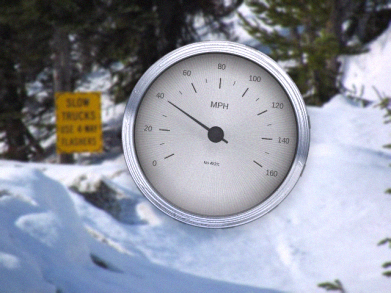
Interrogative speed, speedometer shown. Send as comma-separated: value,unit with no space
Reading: 40,mph
